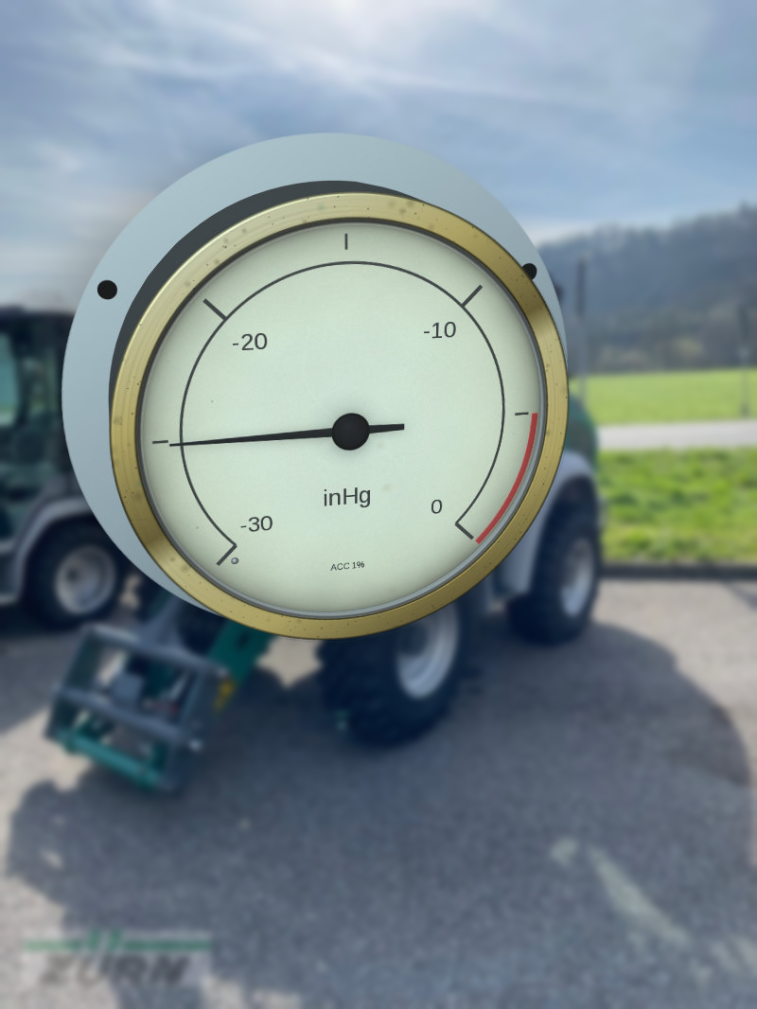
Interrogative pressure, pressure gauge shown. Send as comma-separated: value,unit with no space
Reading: -25,inHg
